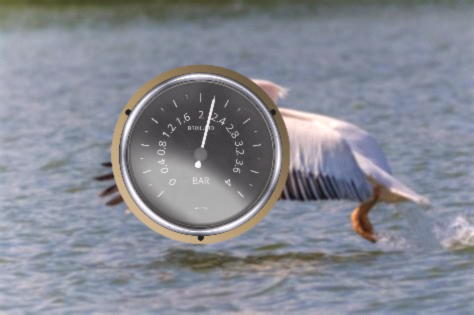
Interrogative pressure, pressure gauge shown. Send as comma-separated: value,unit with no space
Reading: 2.2,bar
